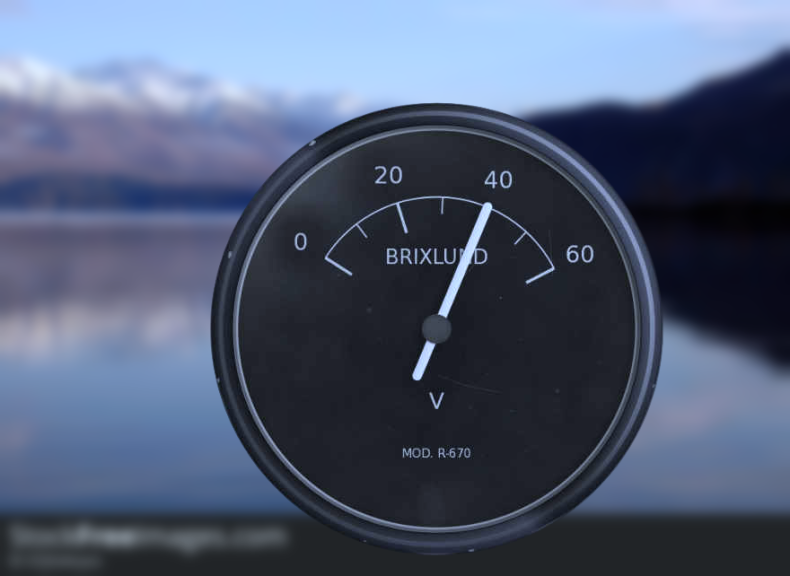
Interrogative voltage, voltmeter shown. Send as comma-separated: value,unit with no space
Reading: 40,V
